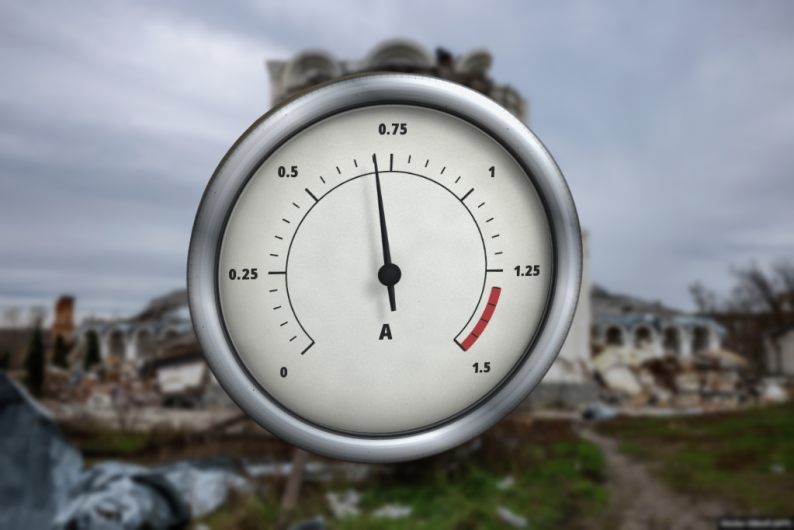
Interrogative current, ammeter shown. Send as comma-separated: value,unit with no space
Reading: 0.7,A
